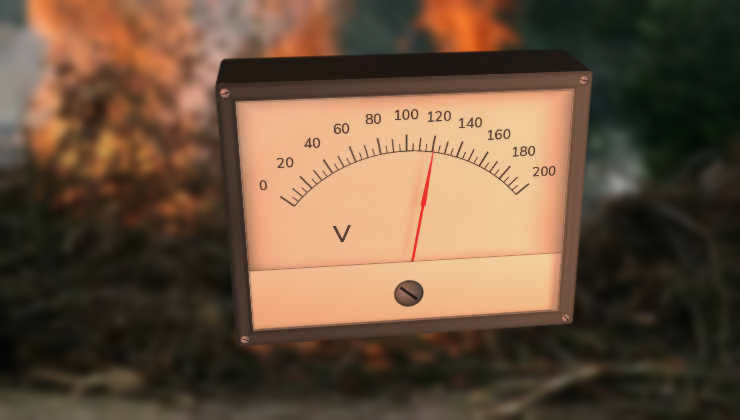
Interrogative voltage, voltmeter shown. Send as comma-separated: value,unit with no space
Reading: 120,V
